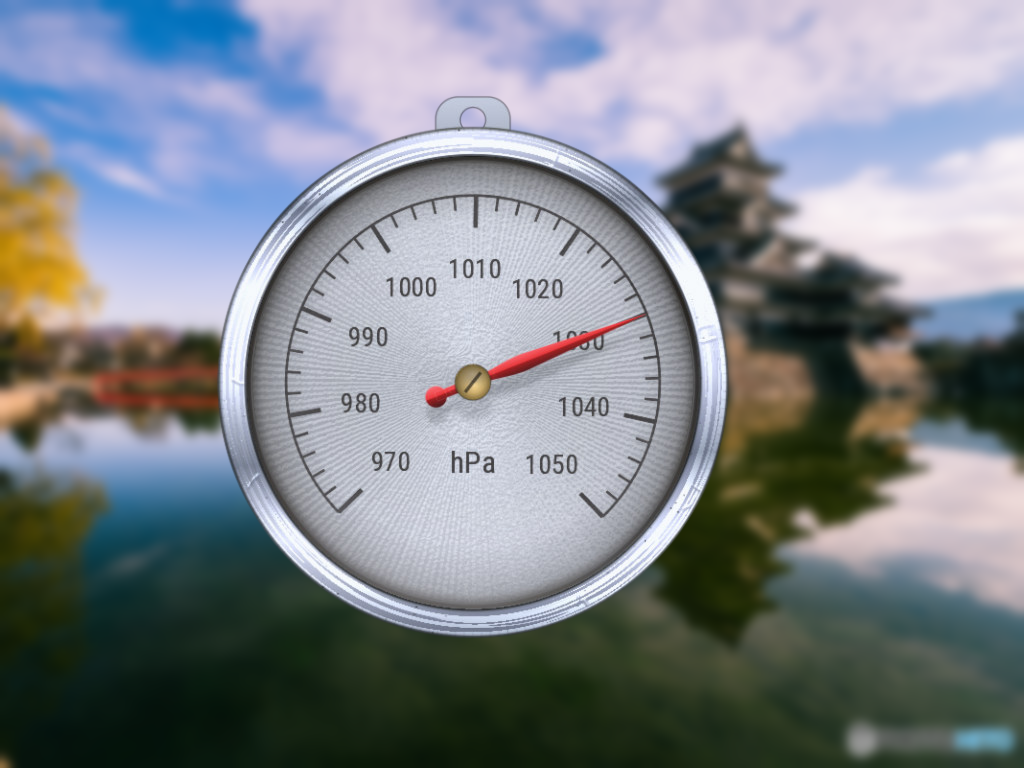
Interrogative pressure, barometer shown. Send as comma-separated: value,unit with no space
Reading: 1030,hPa
